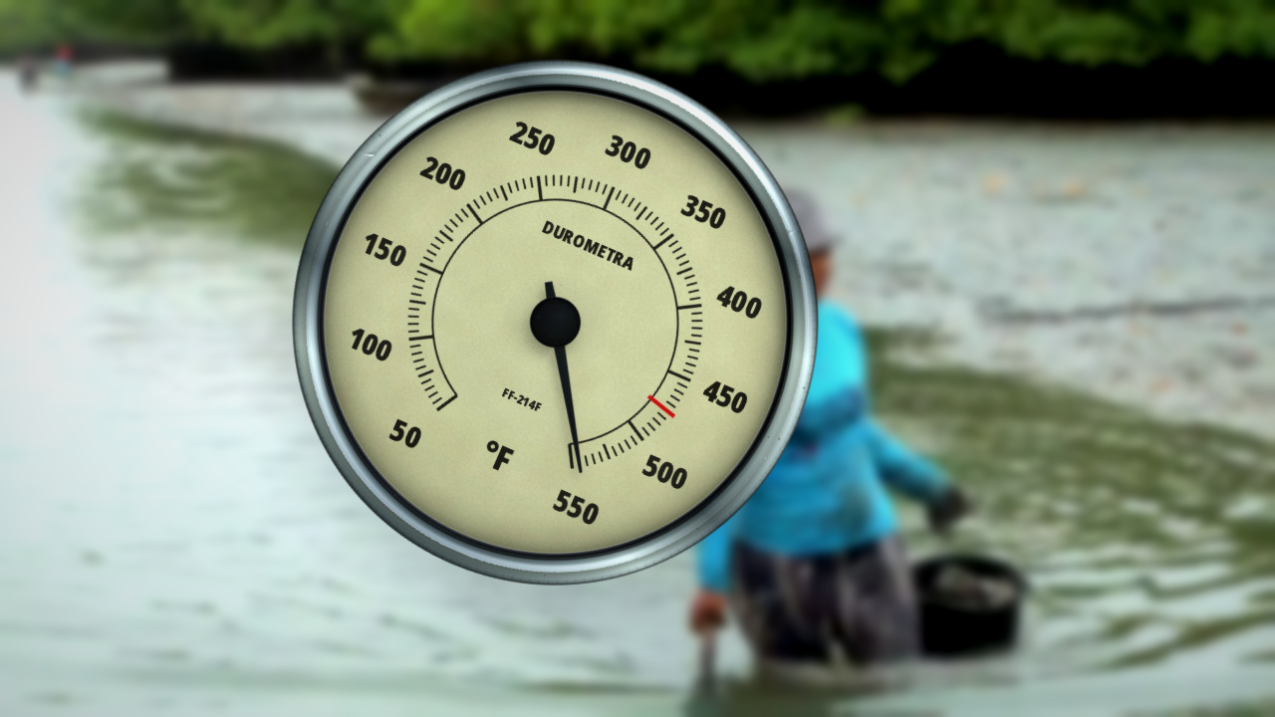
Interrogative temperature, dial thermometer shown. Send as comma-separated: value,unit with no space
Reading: 545,°F
